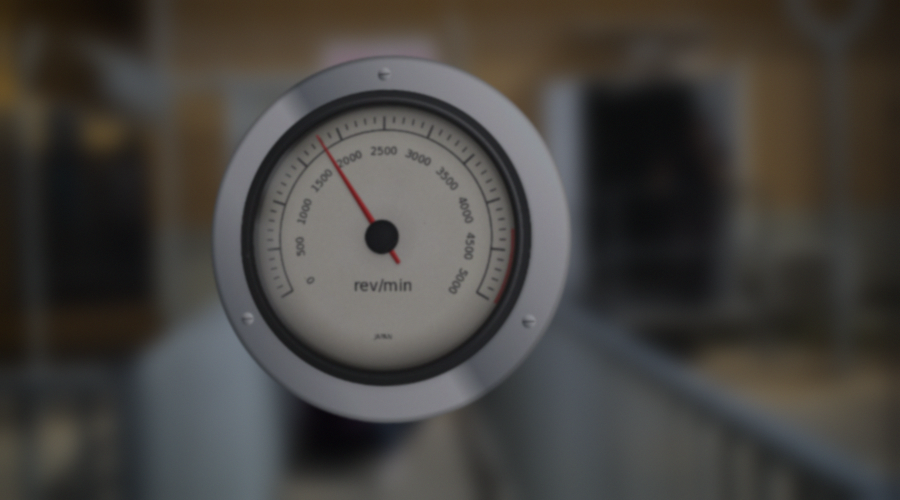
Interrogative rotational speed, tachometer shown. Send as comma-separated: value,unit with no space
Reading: 1800,rpm
